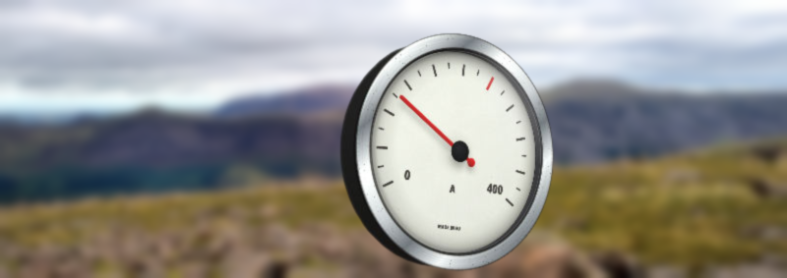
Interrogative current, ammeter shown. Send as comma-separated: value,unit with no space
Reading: 100,A
